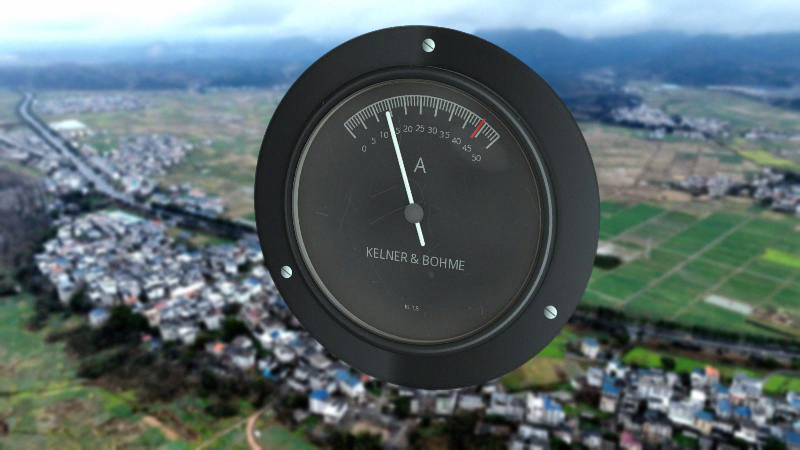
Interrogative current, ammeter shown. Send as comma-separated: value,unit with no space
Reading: 15,A
